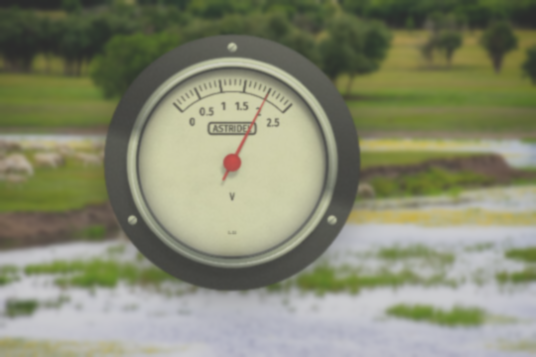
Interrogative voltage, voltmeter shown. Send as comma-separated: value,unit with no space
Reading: 2,V
